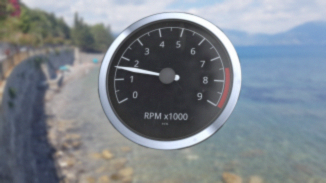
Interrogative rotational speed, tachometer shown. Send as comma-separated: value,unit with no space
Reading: 1500,rpm
